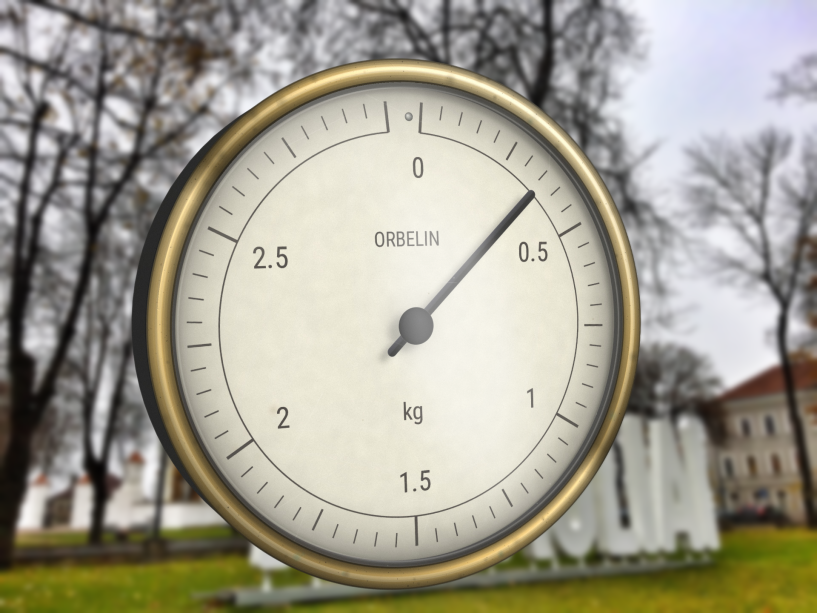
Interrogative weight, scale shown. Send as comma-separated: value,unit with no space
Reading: 0.35,kg
